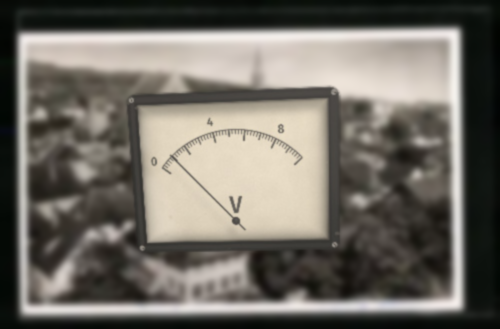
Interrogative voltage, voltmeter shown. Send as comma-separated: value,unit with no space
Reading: 1,V
